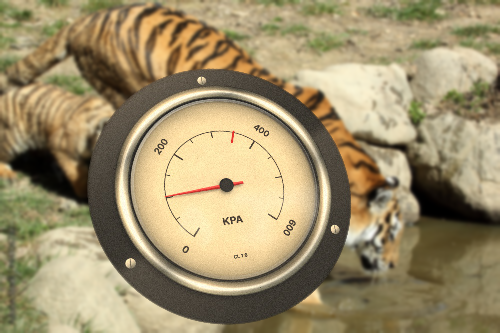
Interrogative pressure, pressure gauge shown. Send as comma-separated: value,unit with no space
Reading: 100,kPa
